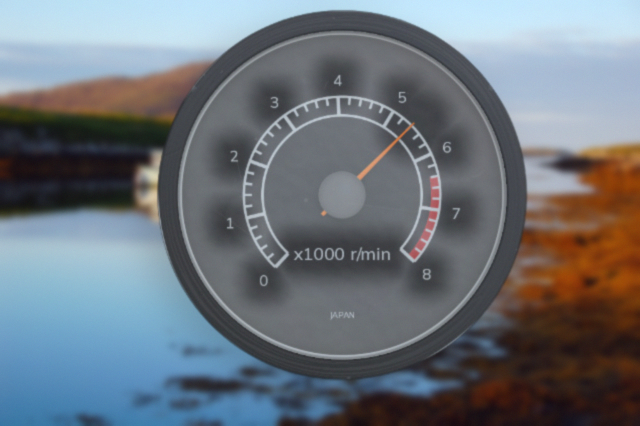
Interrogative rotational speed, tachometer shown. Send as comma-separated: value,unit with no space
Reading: 5400,rpm
